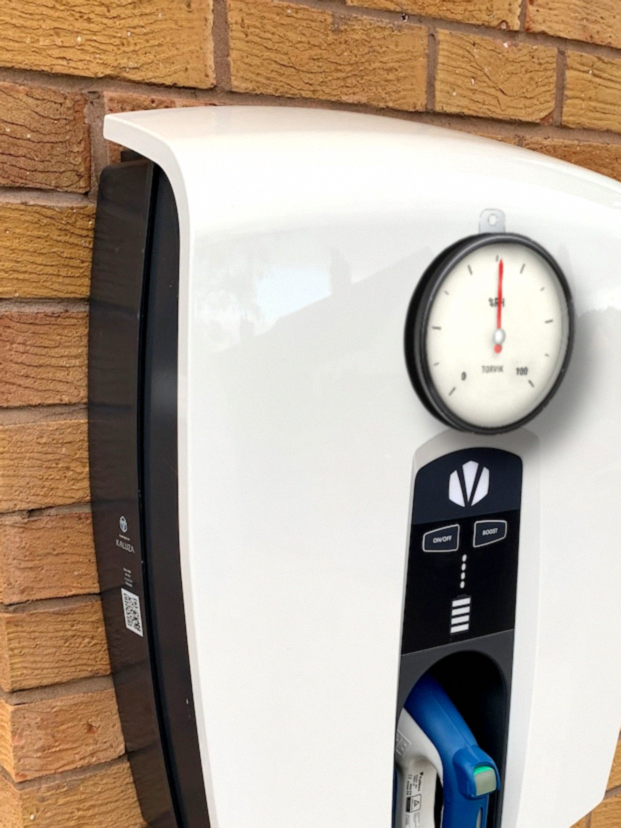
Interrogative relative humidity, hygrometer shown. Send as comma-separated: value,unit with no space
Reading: 50,%
